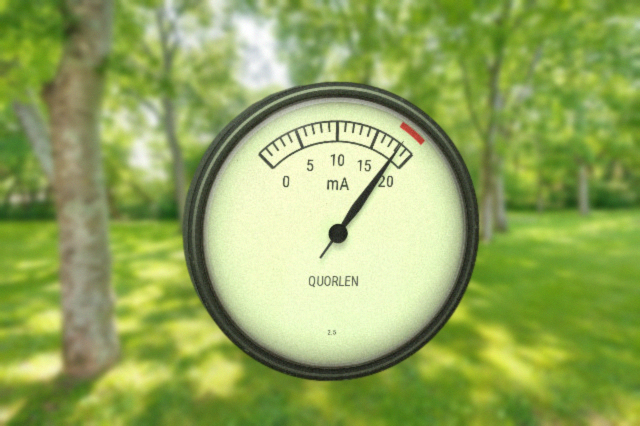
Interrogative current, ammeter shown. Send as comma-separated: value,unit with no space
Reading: 18,mA
